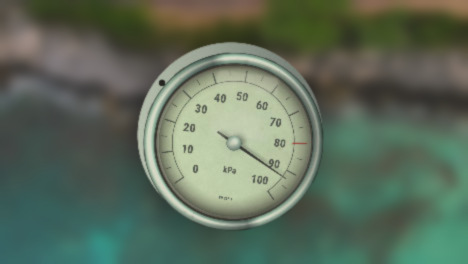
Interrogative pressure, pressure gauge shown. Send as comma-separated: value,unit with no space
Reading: 92.5,kPa
